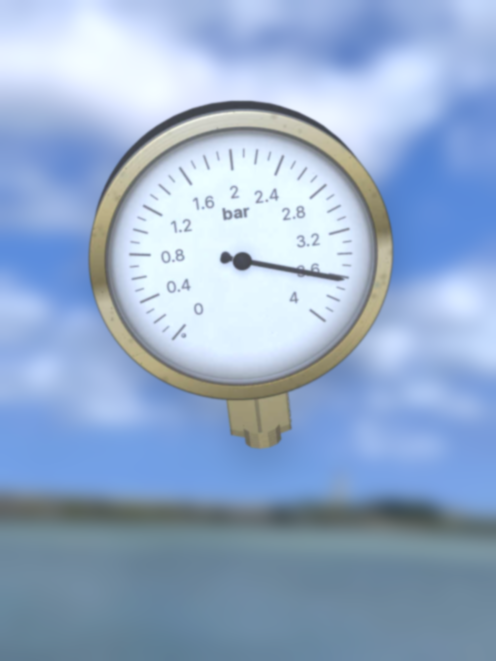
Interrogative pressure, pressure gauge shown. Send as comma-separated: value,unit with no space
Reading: 3.6,bar
